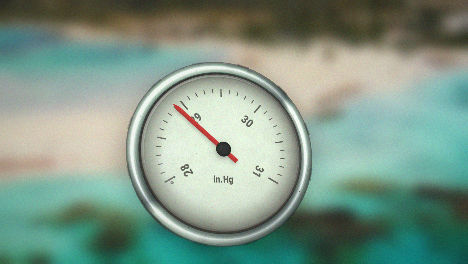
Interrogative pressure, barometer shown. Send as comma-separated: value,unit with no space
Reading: 28.9,inHg
